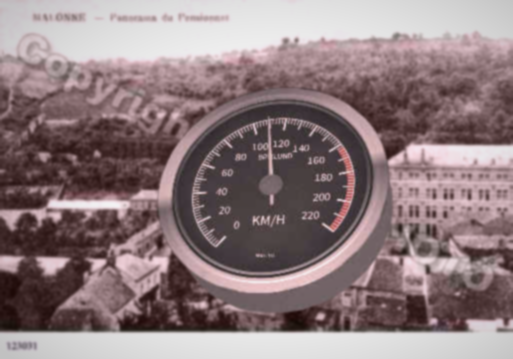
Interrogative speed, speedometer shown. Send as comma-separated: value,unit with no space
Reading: 110,km/h
